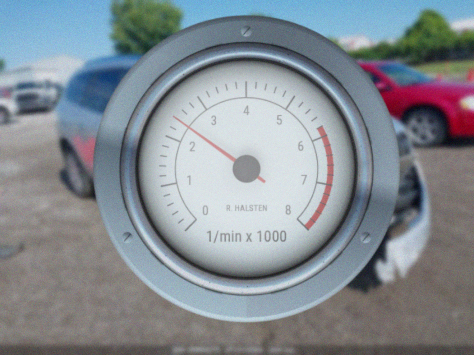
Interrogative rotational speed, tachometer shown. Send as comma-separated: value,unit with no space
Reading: 2400,rpm
